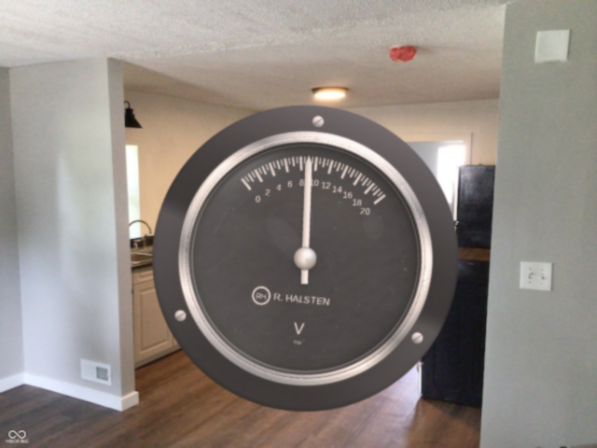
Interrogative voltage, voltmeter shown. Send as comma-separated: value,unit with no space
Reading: 9,V
